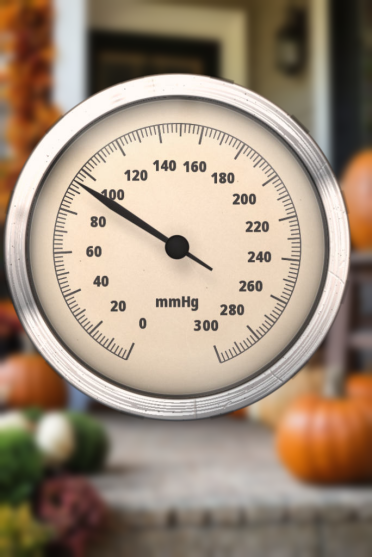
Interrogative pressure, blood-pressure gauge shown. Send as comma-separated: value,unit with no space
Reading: 94,mmHg
